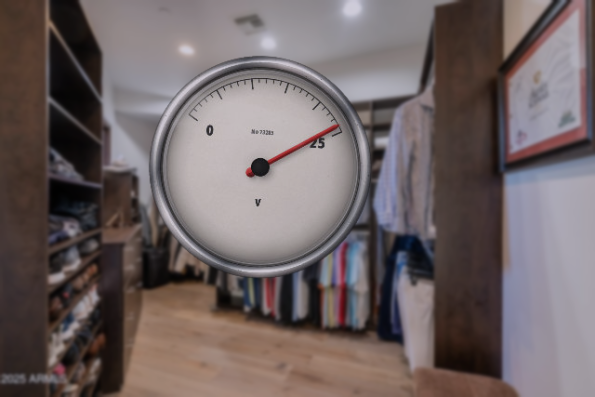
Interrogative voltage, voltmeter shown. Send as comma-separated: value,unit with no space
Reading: 24,V
